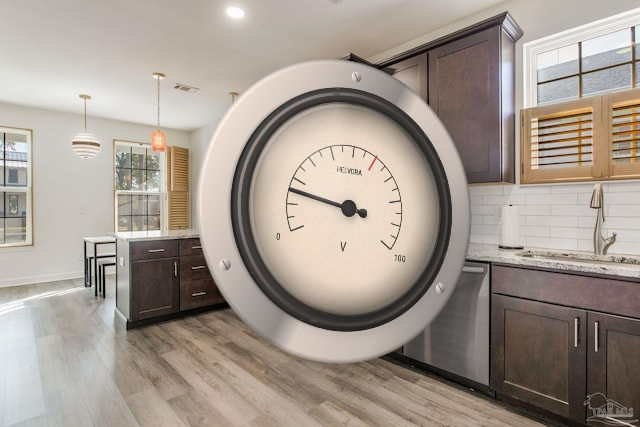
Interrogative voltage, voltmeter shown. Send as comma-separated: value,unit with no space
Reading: 15,V
